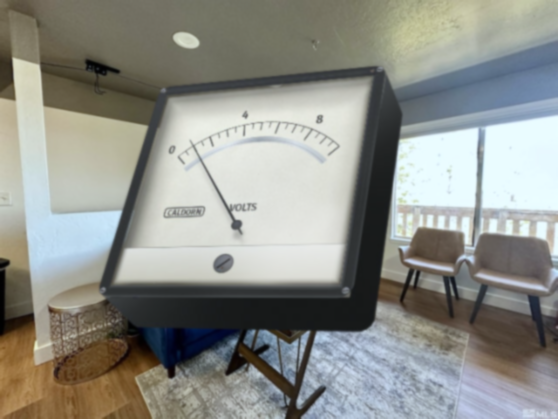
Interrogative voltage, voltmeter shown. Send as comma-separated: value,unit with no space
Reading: 1,V
